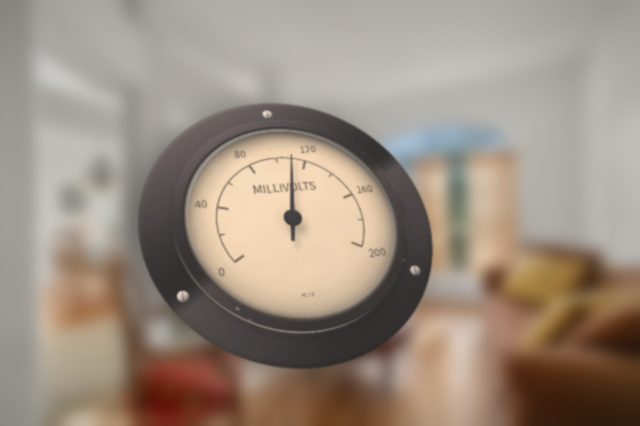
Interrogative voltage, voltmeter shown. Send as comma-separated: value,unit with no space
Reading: 110,mV
